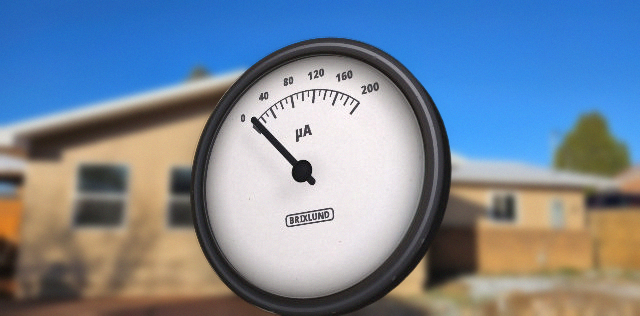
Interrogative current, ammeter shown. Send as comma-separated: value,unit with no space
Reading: 10,µA
